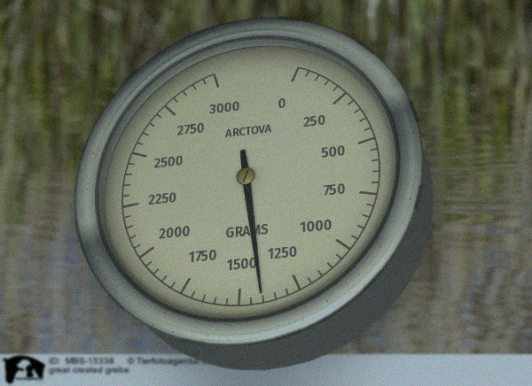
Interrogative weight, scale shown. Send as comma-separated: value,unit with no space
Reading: 1400,g
